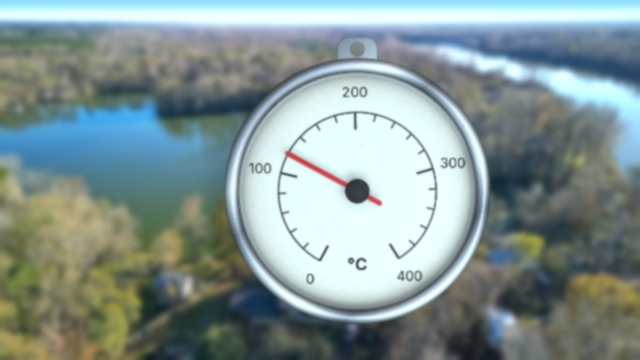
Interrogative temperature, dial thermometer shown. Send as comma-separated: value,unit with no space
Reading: 120,°C
